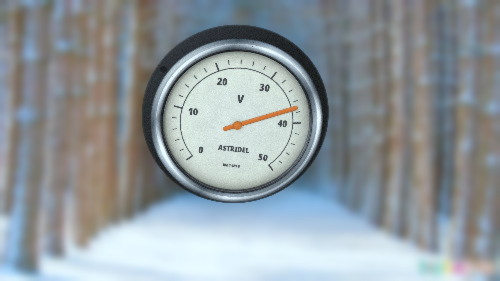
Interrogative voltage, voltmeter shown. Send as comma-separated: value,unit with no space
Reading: 37,V
